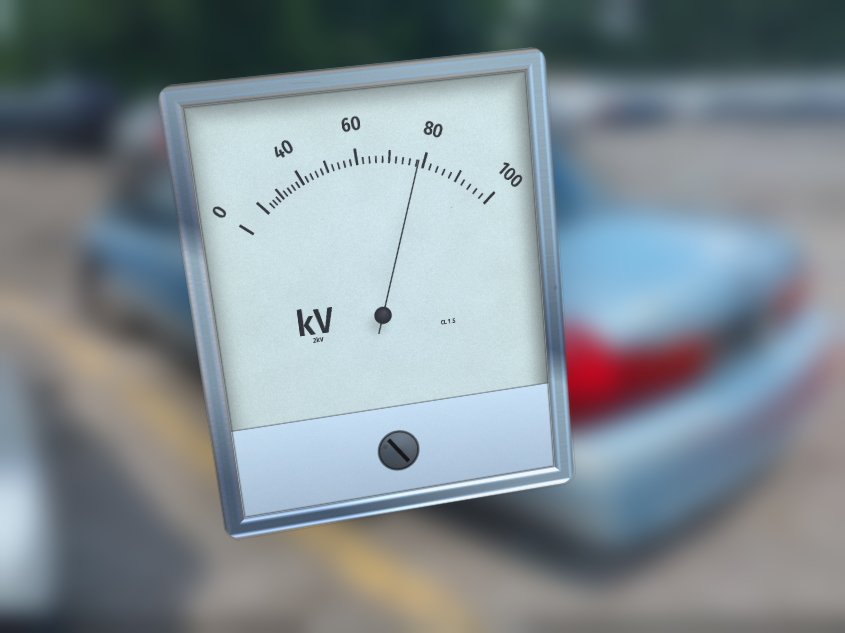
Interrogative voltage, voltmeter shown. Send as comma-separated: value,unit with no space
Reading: 78,kV
